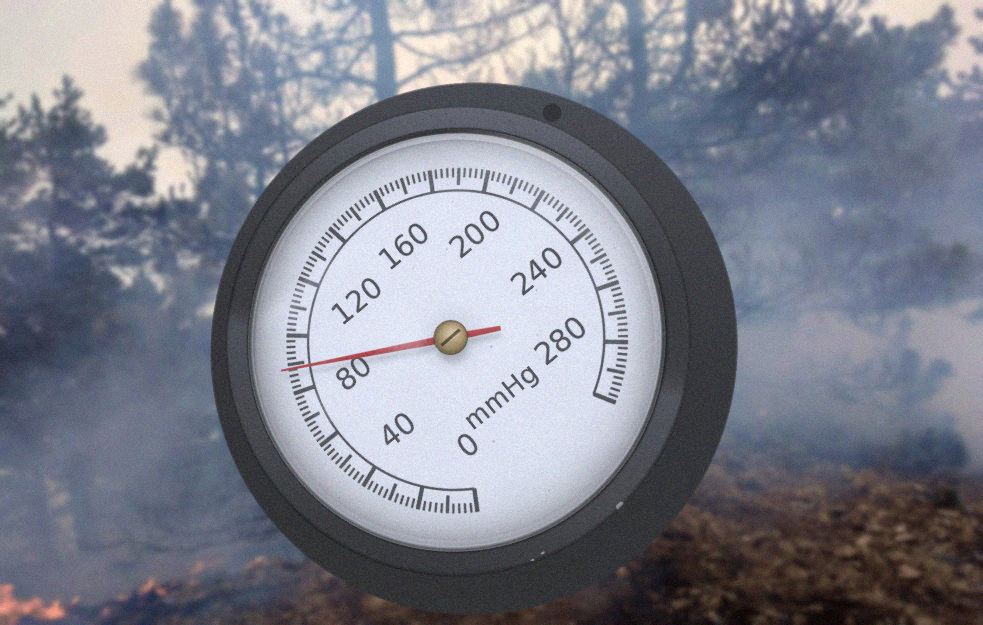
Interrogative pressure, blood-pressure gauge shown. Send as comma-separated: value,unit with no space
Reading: 88,mmHg
